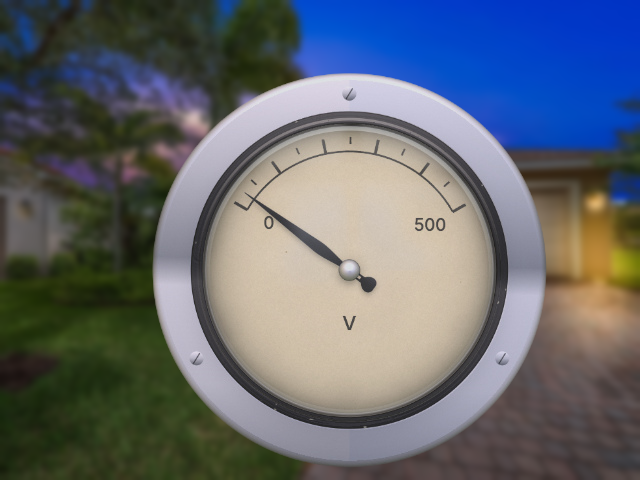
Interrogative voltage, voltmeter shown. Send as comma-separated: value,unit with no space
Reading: 25,V
